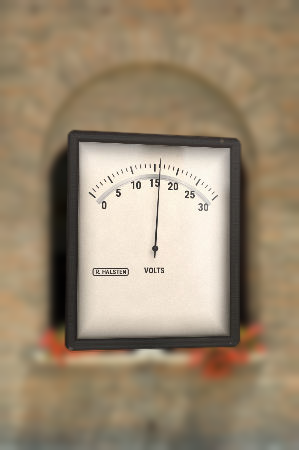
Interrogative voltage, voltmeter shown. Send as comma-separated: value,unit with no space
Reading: 16,V
